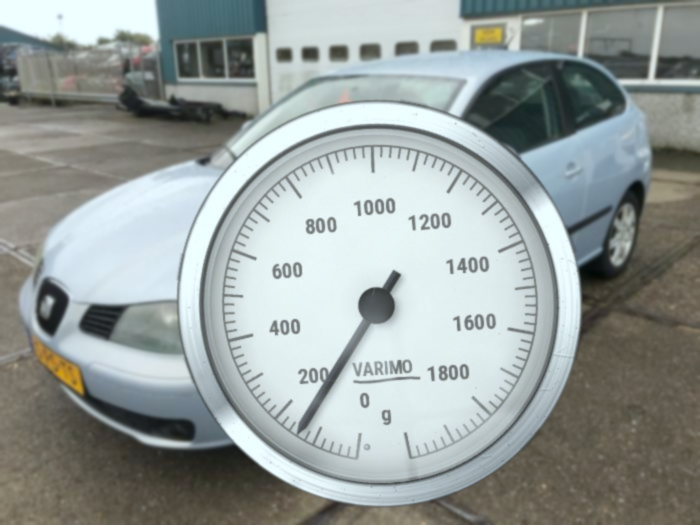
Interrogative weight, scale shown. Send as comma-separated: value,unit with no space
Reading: 140,g
